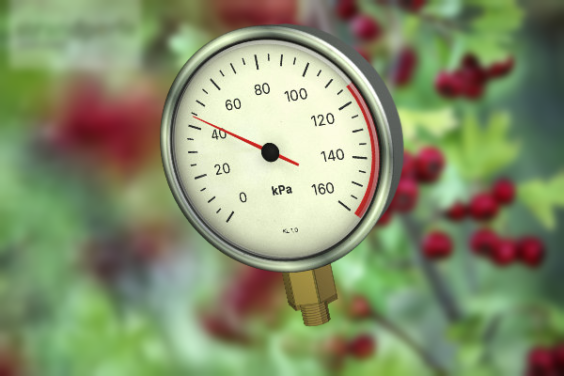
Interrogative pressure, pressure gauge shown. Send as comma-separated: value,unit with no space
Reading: 45,kPa
